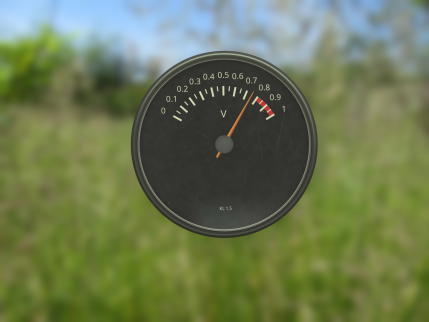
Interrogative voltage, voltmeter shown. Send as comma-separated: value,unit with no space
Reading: 0.75,V
